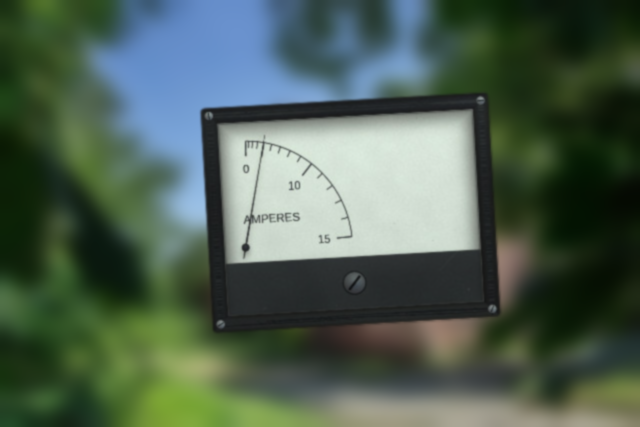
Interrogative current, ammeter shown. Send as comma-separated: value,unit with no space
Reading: 5,A
